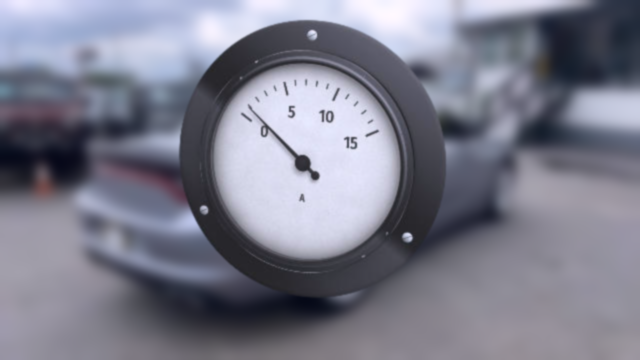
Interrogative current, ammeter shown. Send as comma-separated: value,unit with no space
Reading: 1,A
